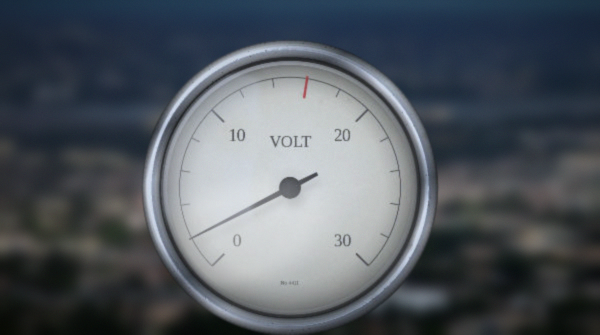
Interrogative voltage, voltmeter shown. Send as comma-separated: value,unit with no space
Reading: 2,V
